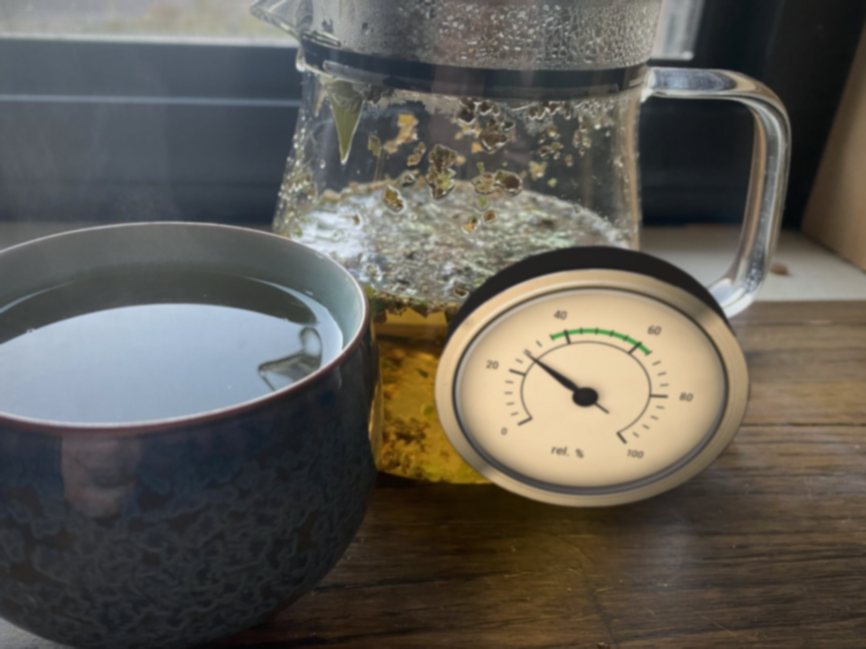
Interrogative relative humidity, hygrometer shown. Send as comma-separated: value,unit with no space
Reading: 28,%
